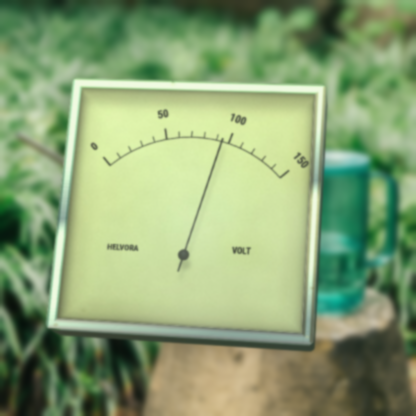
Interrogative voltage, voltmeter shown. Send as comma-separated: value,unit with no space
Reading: 95,V
